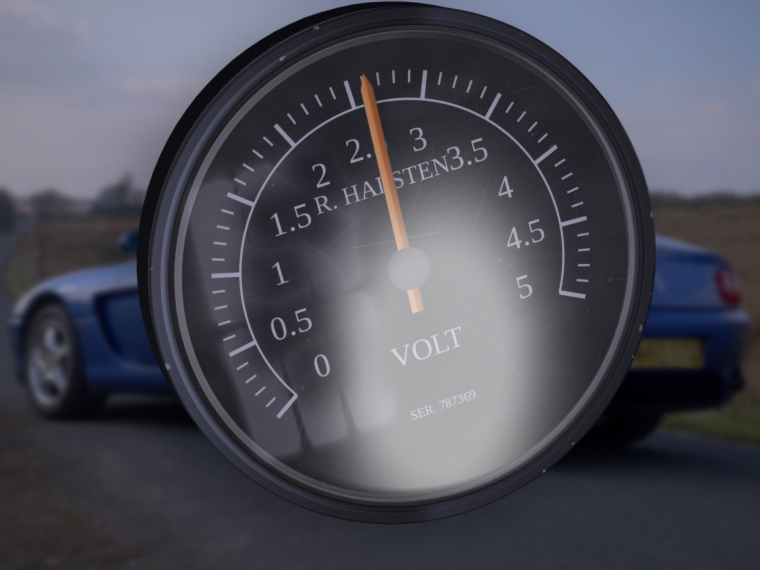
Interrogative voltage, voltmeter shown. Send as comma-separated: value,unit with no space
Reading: 2.6,V
